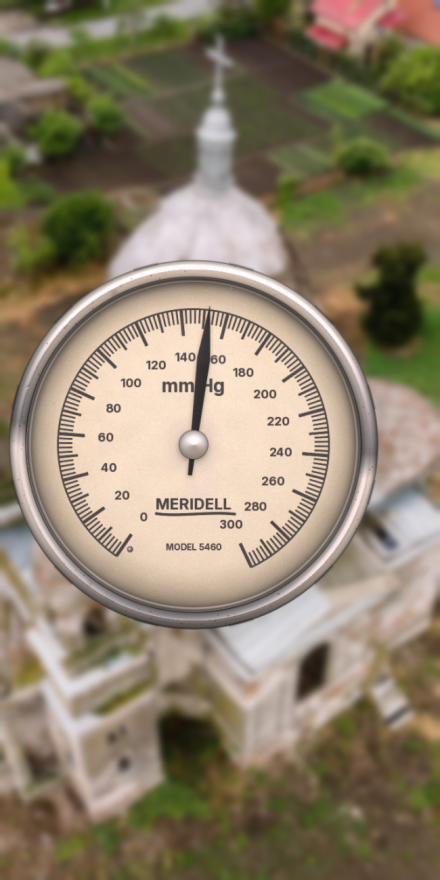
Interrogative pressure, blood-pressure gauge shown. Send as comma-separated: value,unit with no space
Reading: 152,mmHg
